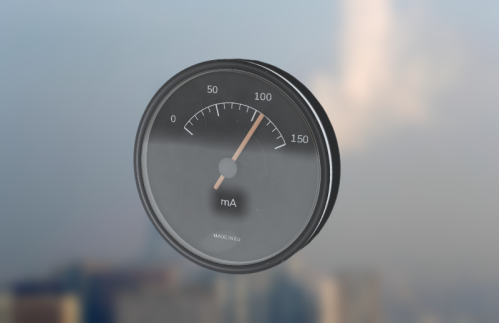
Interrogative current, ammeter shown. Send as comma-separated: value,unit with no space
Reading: 110,mA
